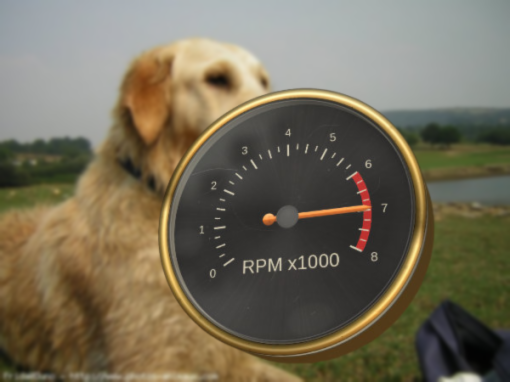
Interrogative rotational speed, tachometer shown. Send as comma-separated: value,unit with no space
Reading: 7000,rpm
